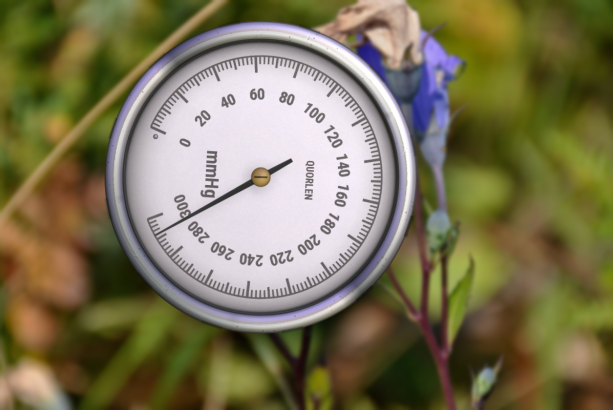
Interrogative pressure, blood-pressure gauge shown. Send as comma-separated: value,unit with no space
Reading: 292,mmHg
